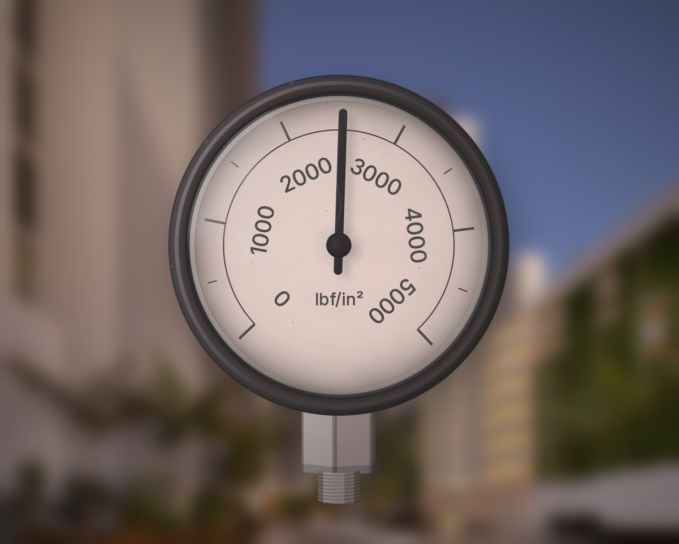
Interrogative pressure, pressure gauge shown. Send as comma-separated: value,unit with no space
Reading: 2500,psi
